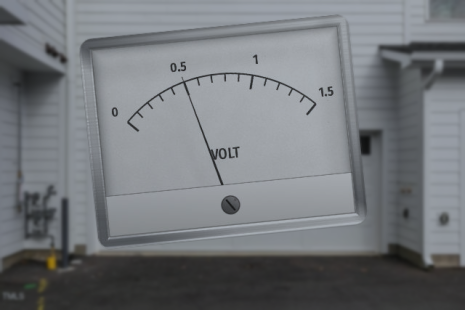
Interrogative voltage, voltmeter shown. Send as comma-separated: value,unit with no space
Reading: 0.5,V
